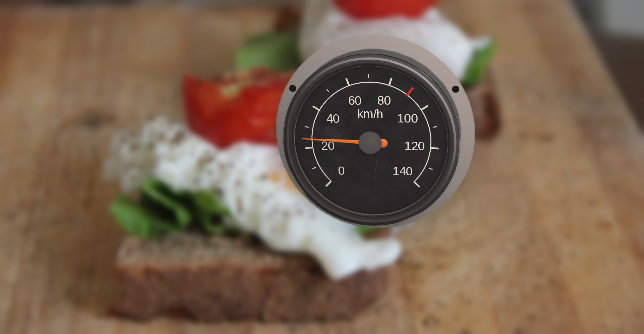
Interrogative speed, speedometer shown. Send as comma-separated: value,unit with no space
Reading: 25,km/h
